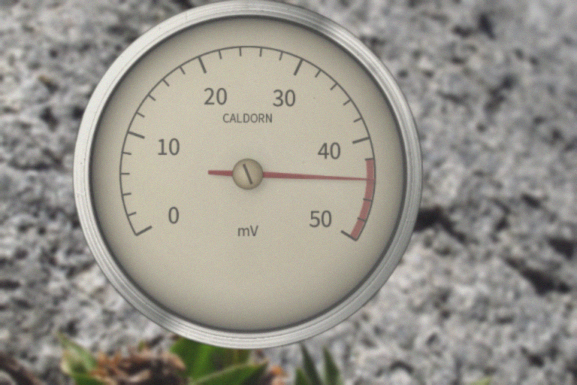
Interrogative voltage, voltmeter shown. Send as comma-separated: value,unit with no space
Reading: 44,mV
